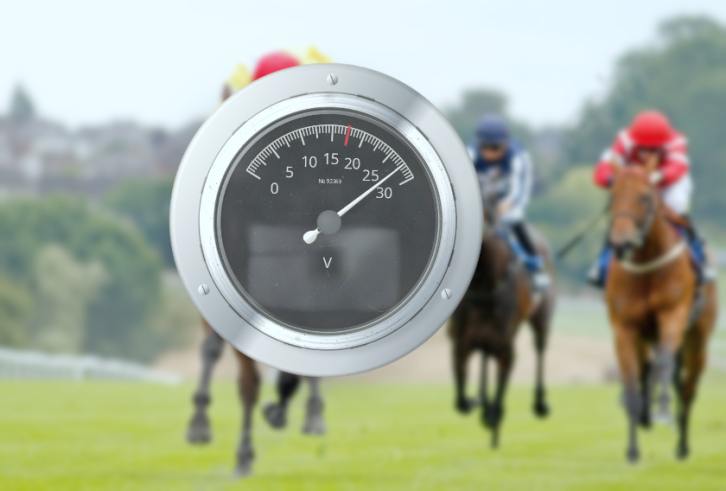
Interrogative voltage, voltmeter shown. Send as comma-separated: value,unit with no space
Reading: 27.5,V
